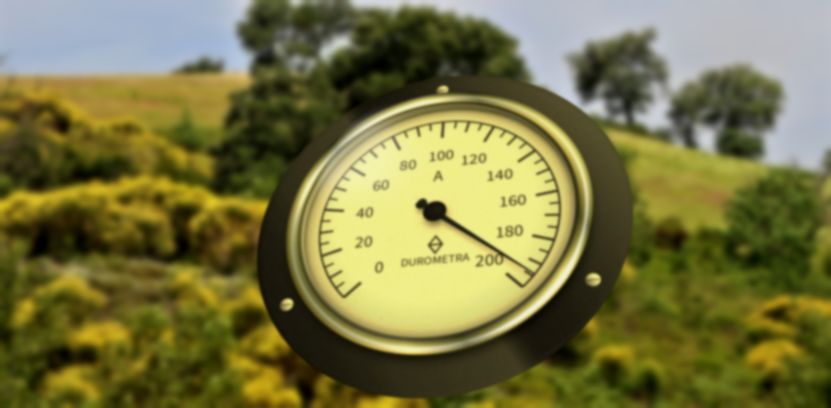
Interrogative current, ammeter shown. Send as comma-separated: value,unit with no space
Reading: 195,A
